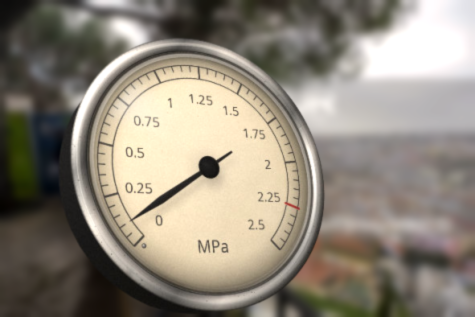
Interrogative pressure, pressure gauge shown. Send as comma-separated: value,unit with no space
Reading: 0.1,MPa
